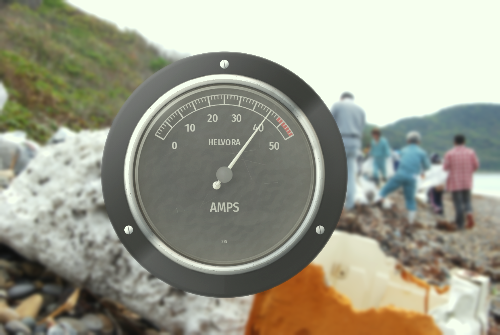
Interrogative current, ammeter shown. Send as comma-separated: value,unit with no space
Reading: 40,A
